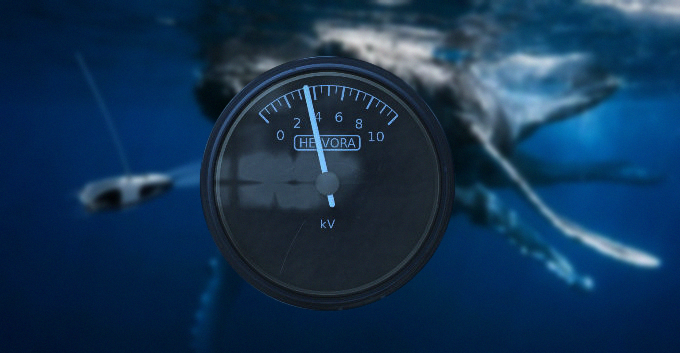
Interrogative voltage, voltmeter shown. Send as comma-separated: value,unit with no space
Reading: 3.5,kV
